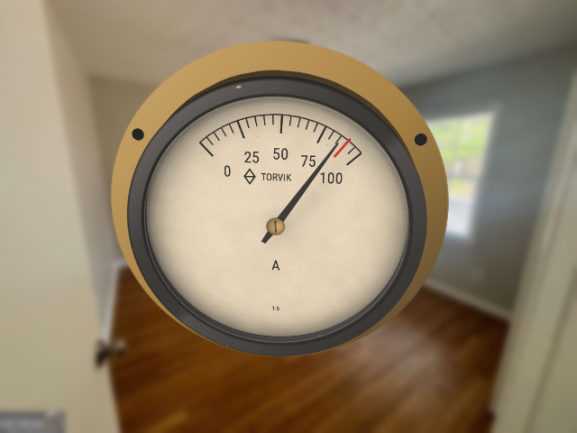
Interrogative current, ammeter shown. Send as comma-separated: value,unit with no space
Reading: 85,A
